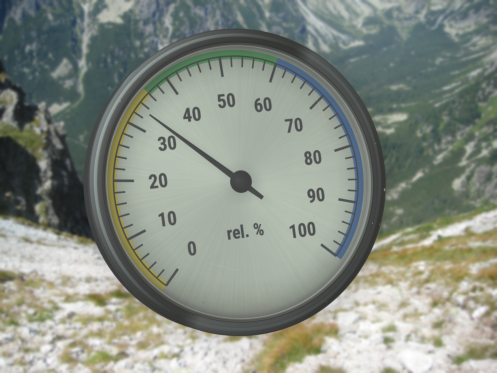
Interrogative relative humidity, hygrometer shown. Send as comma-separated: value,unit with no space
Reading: 33,%
